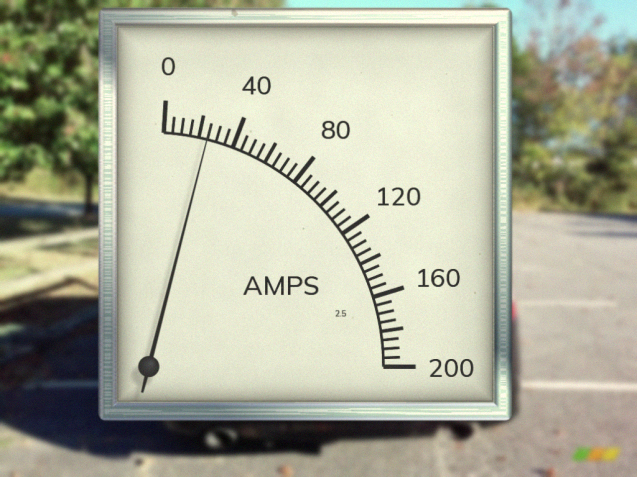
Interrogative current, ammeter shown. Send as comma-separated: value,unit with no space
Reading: 25,A
